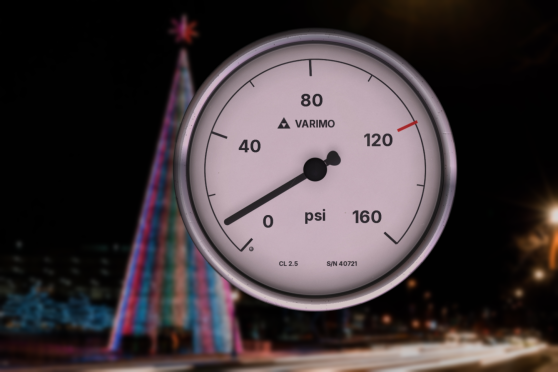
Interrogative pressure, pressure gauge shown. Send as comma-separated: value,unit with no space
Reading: 10,psi
